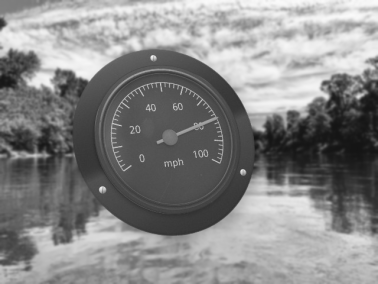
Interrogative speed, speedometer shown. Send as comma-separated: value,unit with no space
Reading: 80,mph
